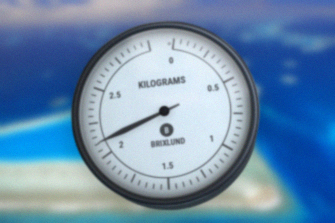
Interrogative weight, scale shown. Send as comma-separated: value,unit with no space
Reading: 2.1,kg
